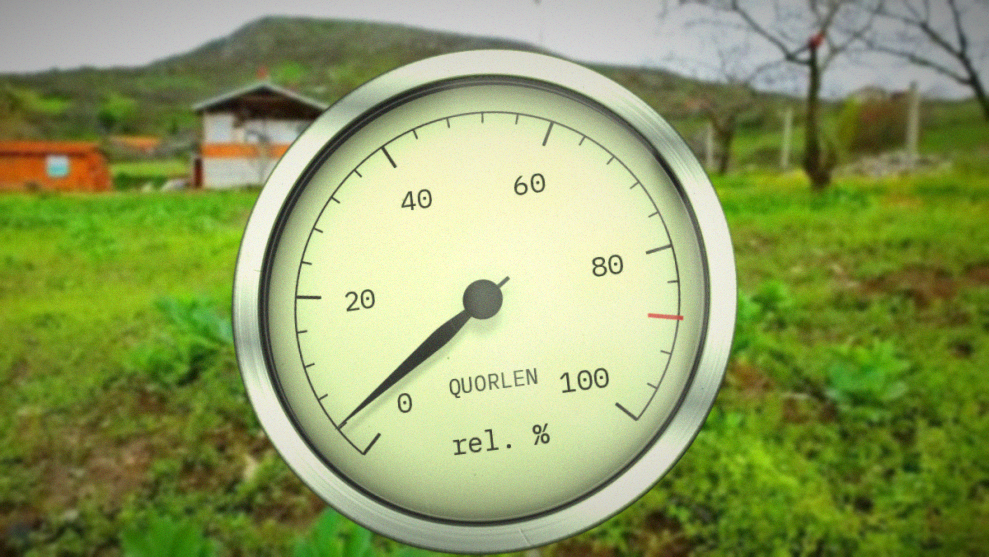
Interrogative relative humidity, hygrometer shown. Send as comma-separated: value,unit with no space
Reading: 4,%
